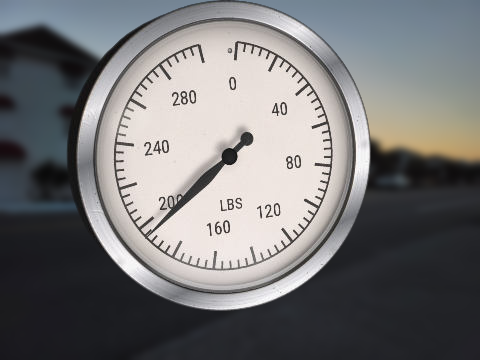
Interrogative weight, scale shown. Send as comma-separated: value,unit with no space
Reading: 196,lb
